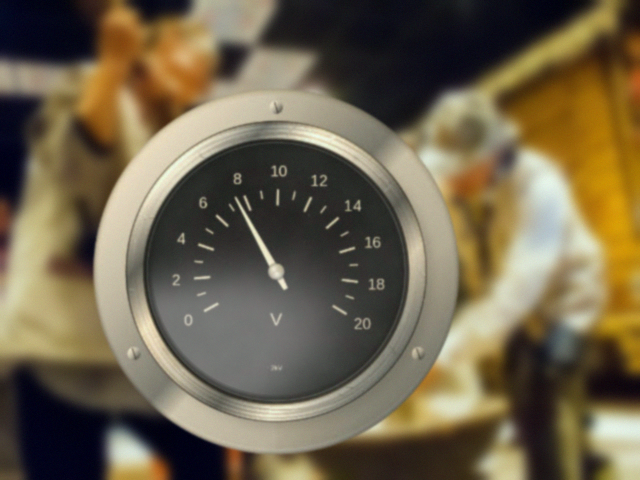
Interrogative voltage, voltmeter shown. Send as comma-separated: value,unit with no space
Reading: 7.5,V
